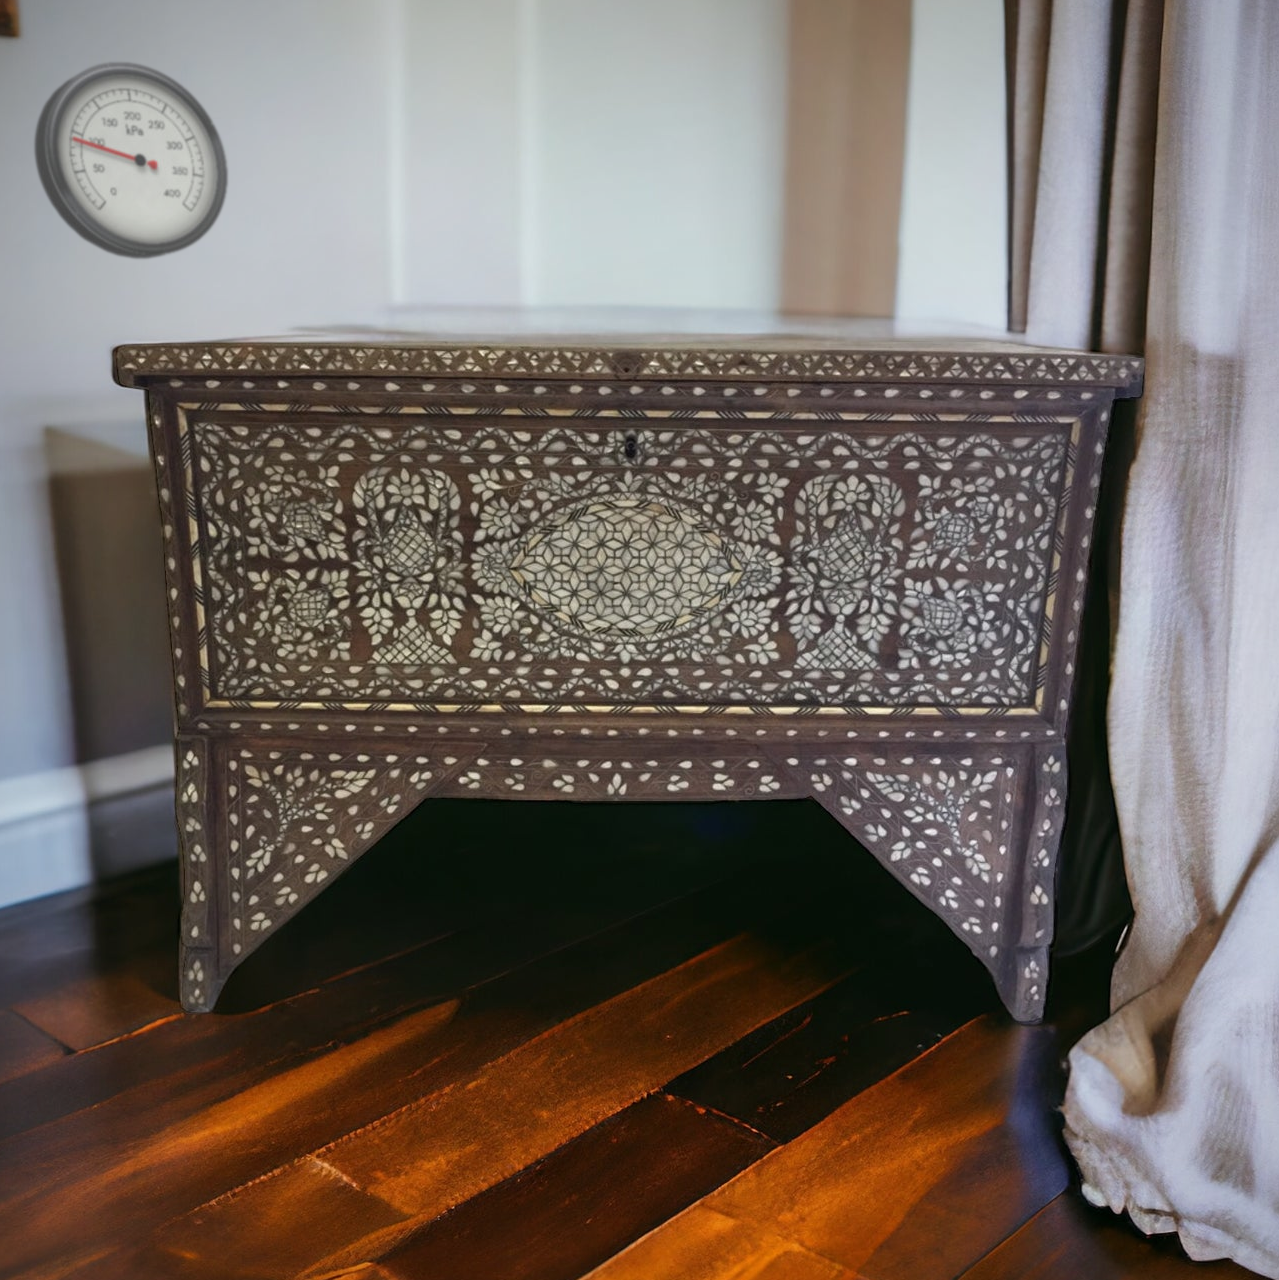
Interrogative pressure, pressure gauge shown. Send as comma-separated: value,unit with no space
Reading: 90,kPa
